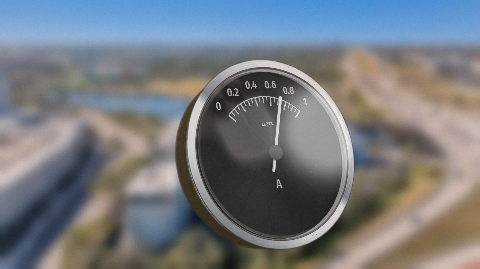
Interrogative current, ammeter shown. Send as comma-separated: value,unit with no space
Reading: 0.7,A
